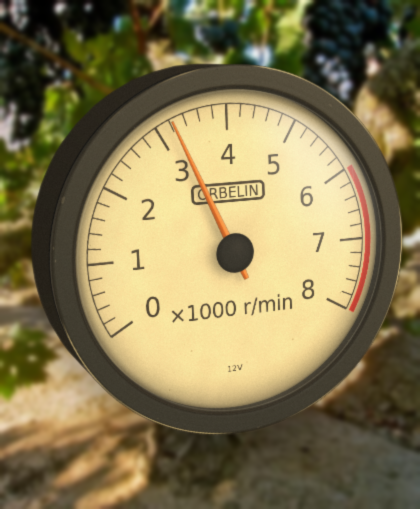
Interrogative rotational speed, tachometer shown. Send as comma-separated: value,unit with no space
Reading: 3200,rpm
